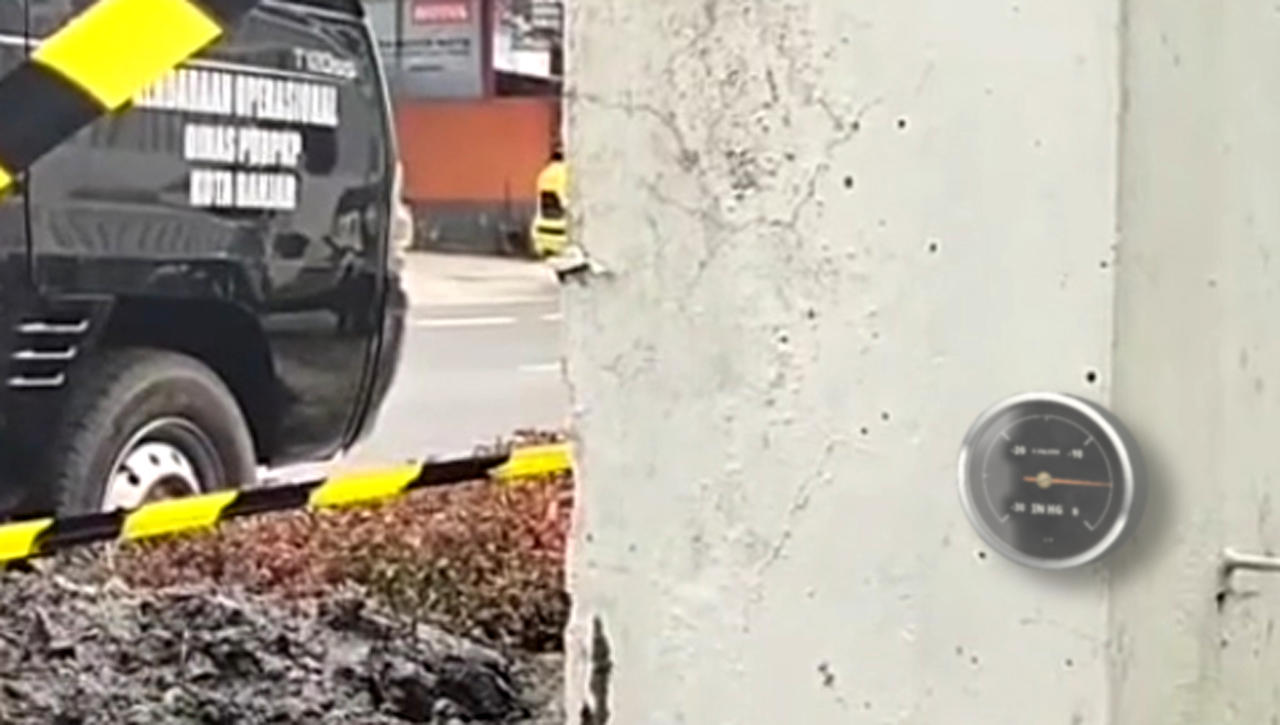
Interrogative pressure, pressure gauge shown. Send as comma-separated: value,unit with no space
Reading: -5,inHg
